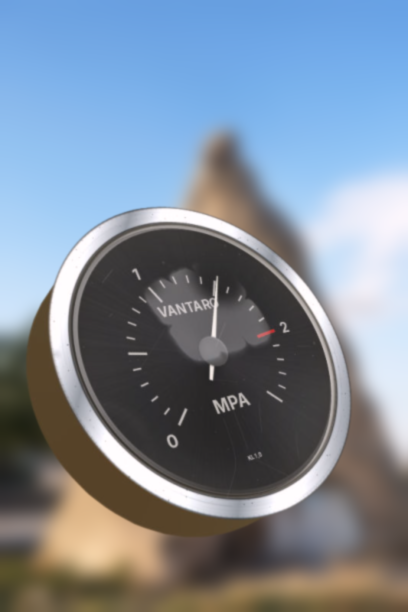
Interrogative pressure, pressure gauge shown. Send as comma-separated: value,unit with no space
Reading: 1.5,MPa
